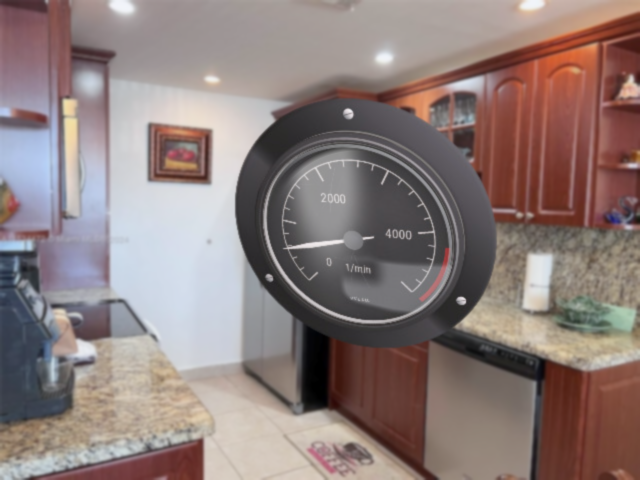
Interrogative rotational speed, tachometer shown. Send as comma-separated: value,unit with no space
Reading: 600,rpm
